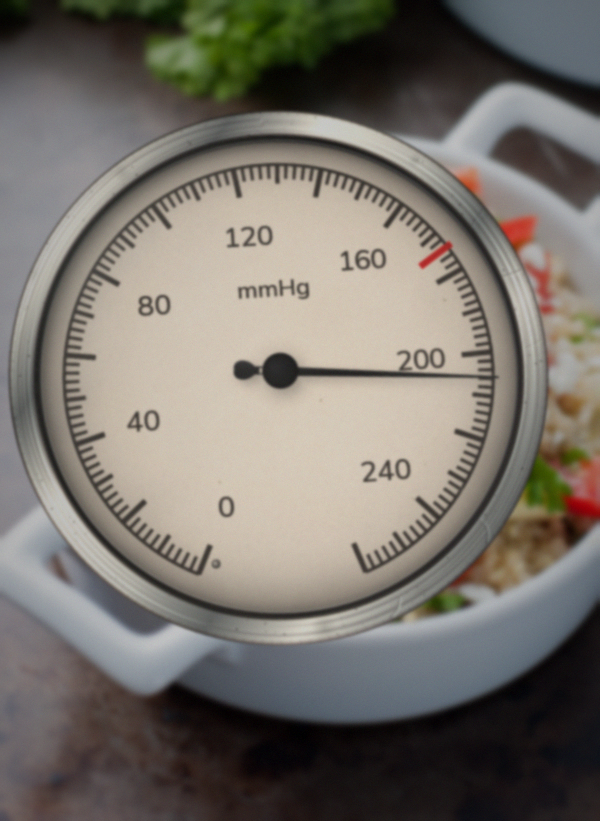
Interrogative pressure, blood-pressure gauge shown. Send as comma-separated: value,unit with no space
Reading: 206,mmHg
